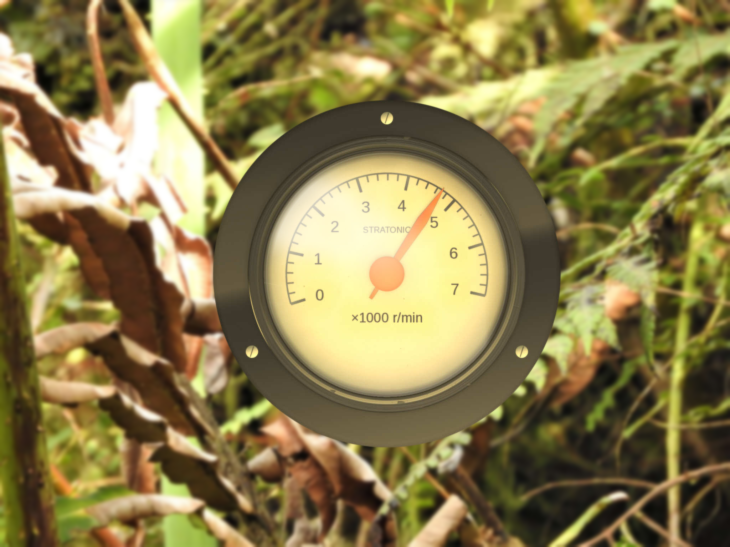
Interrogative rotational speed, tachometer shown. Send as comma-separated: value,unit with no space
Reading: 4700,rpm
